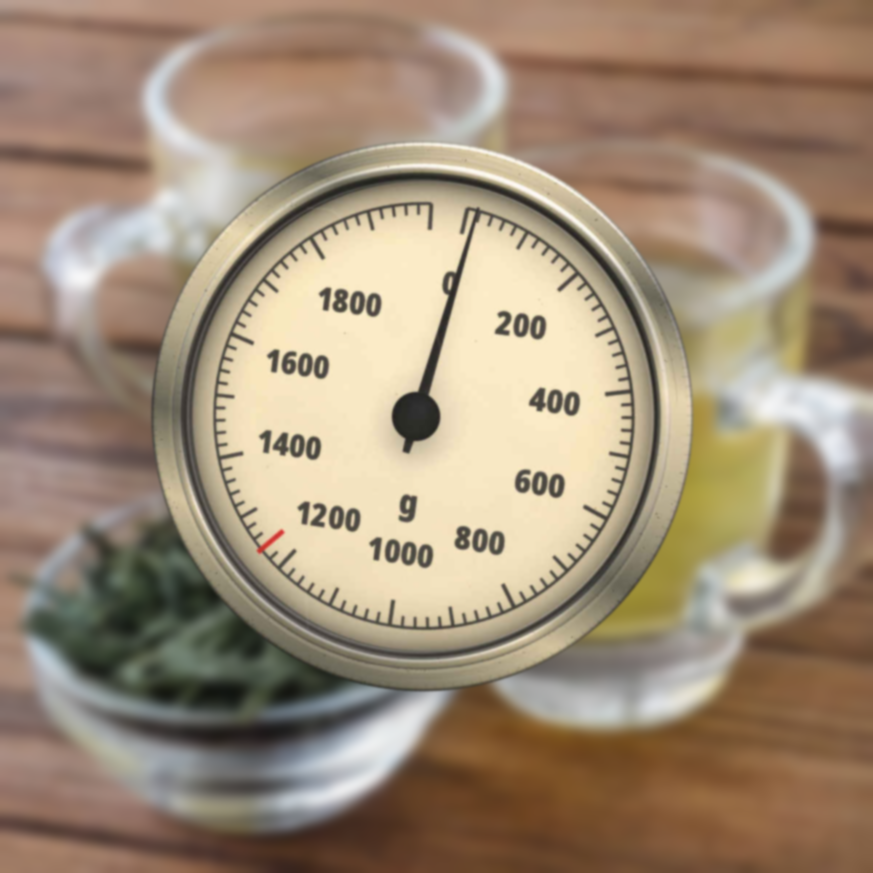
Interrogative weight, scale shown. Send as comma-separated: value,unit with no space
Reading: 20,g
